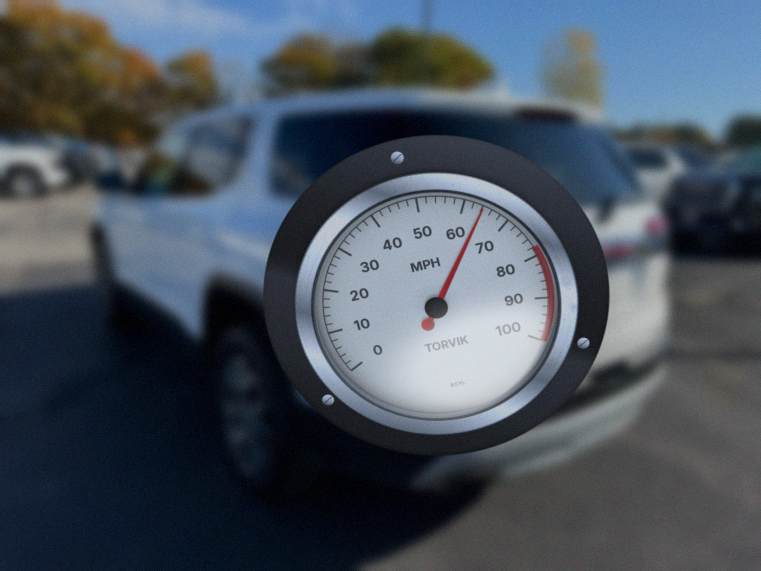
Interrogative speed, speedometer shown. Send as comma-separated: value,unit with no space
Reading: 64,mph
